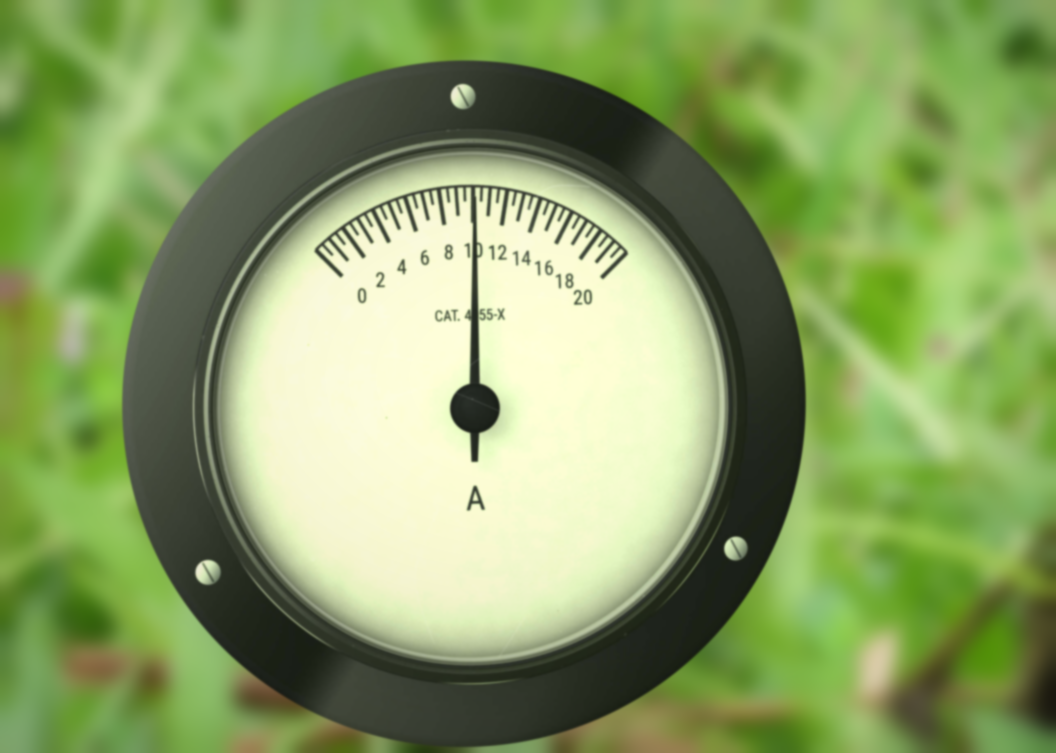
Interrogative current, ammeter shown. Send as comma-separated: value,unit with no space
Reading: 10,A
